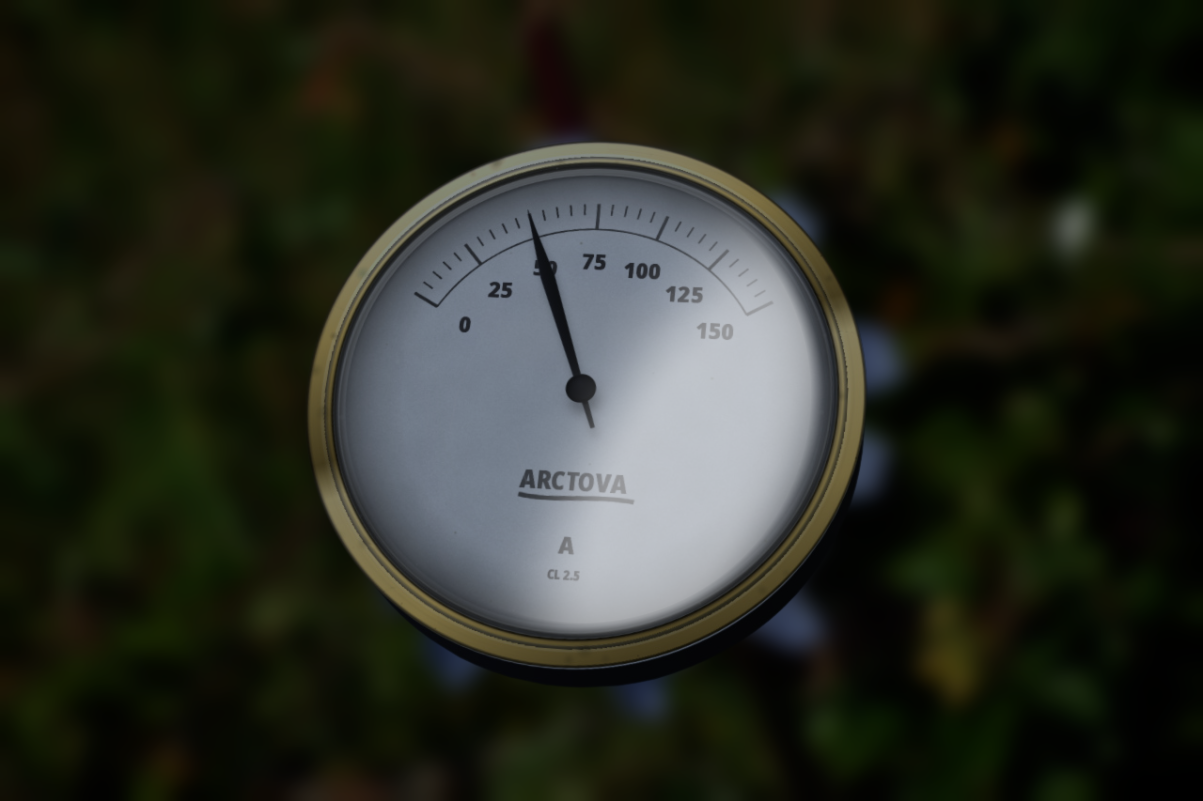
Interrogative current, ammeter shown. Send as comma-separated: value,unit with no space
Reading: 50,A
